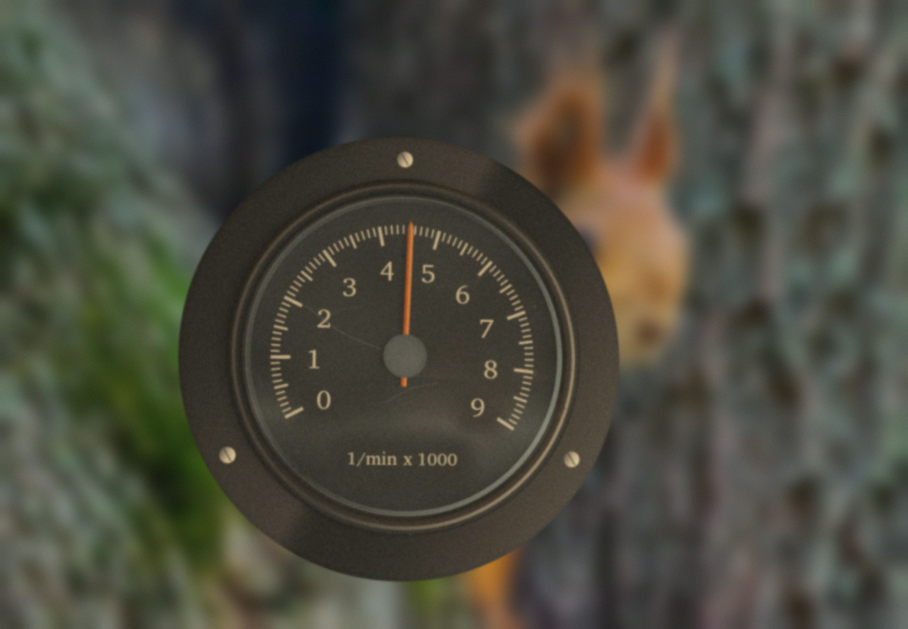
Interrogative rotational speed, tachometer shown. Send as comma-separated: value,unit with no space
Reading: 4500,rpm
